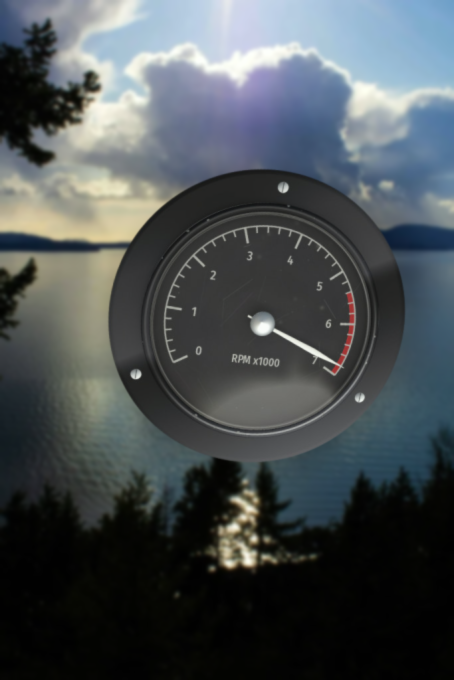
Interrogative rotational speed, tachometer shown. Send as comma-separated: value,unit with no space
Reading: 6800,rpm
